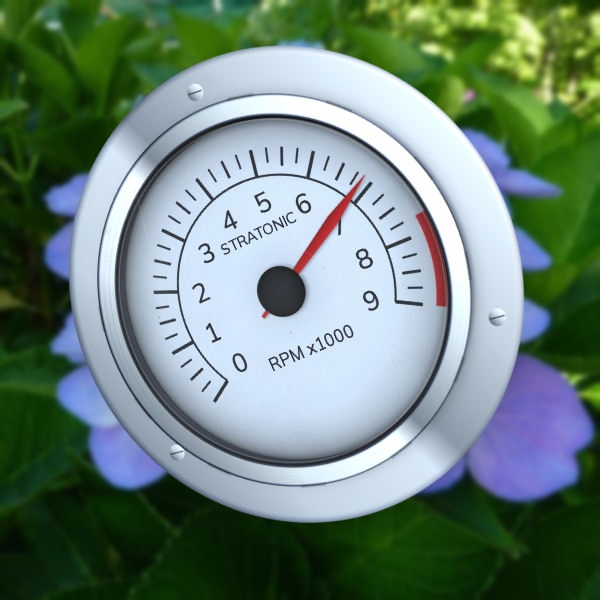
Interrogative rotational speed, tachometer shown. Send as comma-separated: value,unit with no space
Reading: 6875,rpm
